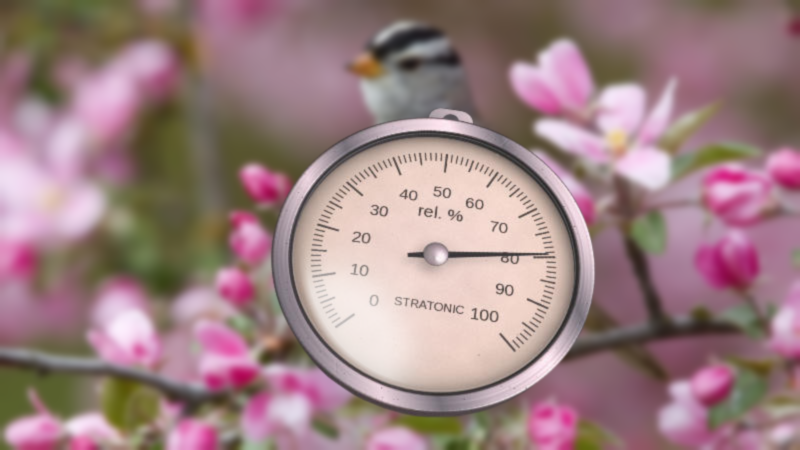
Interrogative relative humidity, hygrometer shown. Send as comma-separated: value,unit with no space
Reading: 80,%
